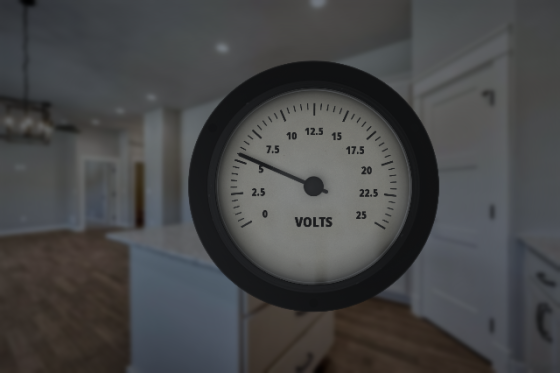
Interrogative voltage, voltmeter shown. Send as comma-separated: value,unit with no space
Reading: 5.5,V
